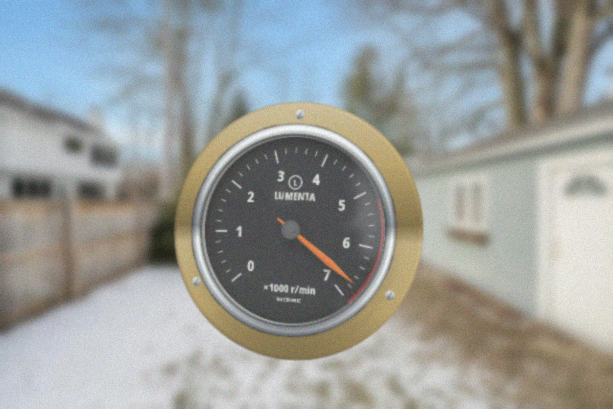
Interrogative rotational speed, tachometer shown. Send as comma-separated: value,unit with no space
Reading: 6700,rpm
